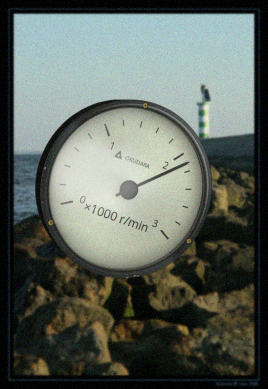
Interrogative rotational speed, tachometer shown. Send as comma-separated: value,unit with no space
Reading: 2100,rpm
